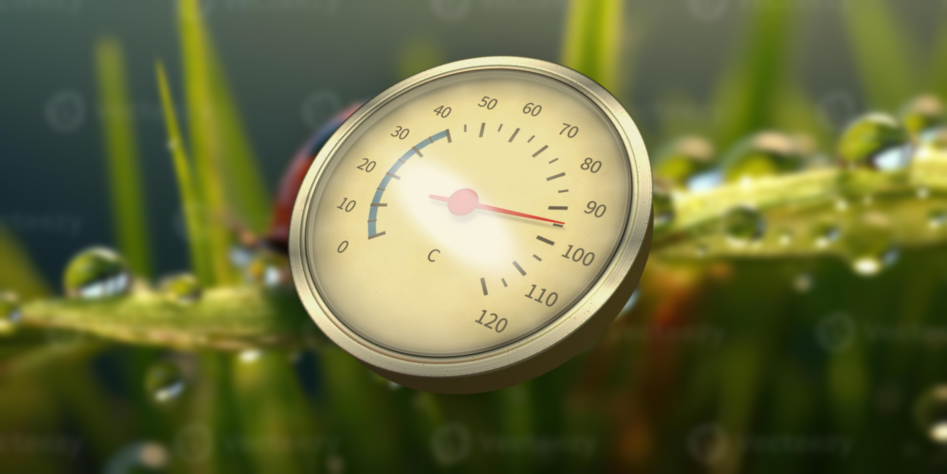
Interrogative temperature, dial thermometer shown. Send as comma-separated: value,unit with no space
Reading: 95,°C
